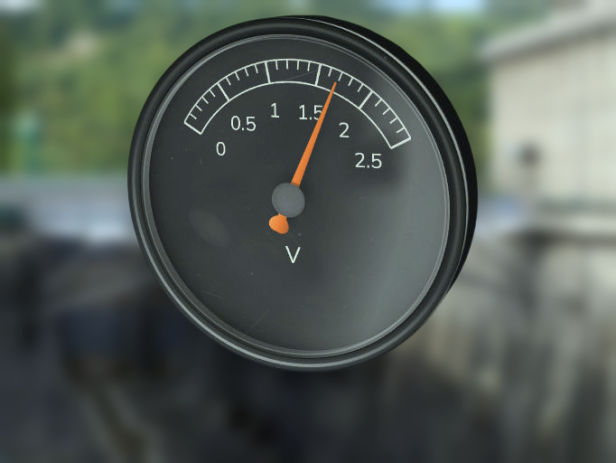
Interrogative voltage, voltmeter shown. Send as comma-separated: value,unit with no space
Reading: 1.7,V
